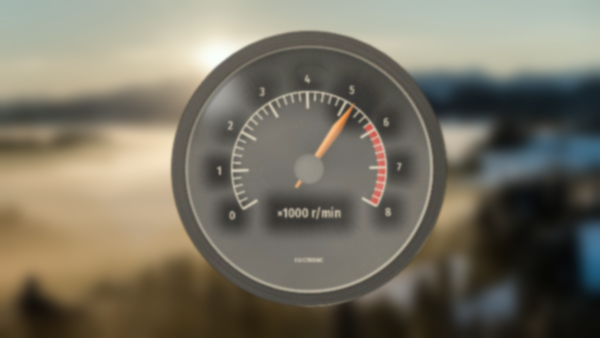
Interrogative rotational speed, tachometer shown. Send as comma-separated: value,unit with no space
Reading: 5200,rpm
